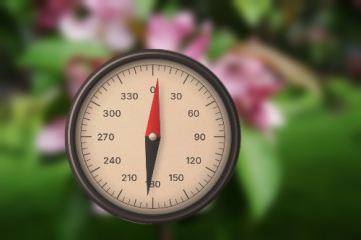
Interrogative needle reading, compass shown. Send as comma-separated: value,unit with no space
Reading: 5,°
